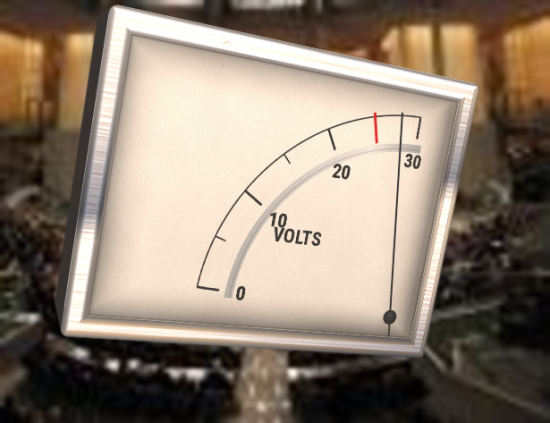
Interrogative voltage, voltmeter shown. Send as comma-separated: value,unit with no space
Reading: 27.5,V
